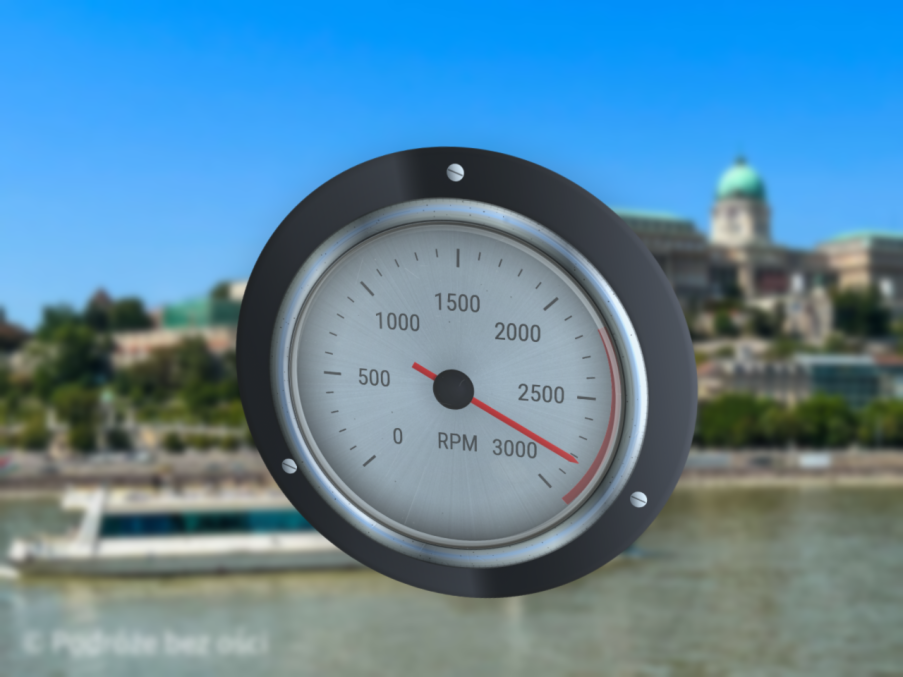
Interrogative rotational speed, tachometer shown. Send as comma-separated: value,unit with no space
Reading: 2800,rpm
